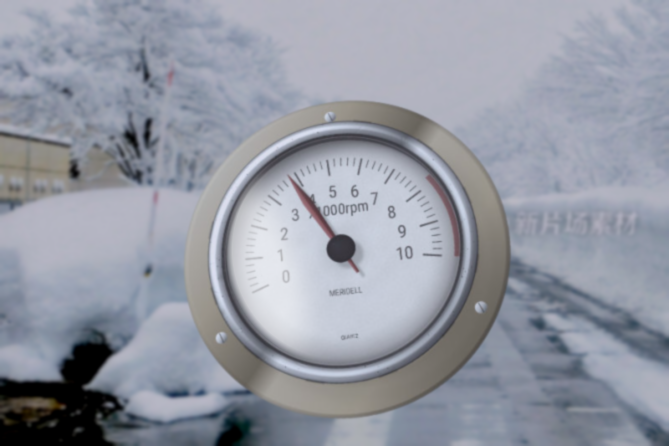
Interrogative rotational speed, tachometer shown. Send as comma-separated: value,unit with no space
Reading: 3800,rpm
